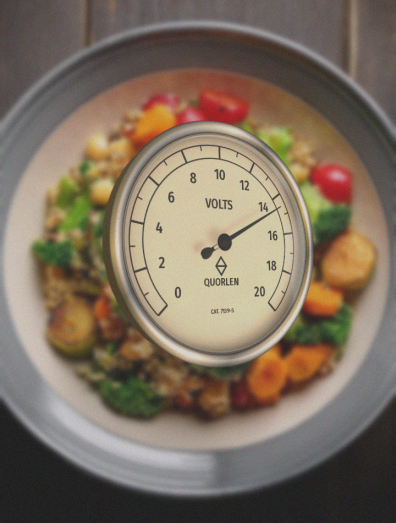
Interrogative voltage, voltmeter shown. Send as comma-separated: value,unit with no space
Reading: 14.5,V
